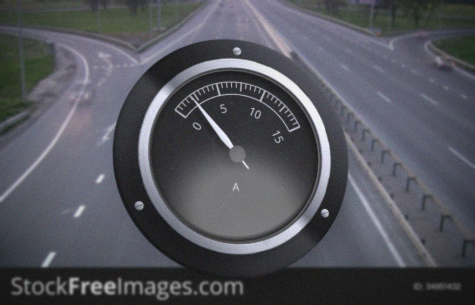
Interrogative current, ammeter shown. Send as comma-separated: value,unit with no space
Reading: 2,A
